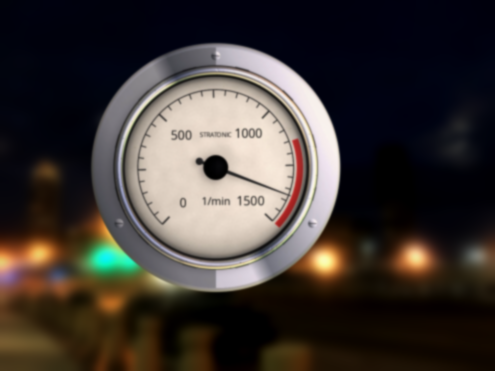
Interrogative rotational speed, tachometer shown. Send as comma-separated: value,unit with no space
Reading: 1375,rpm
